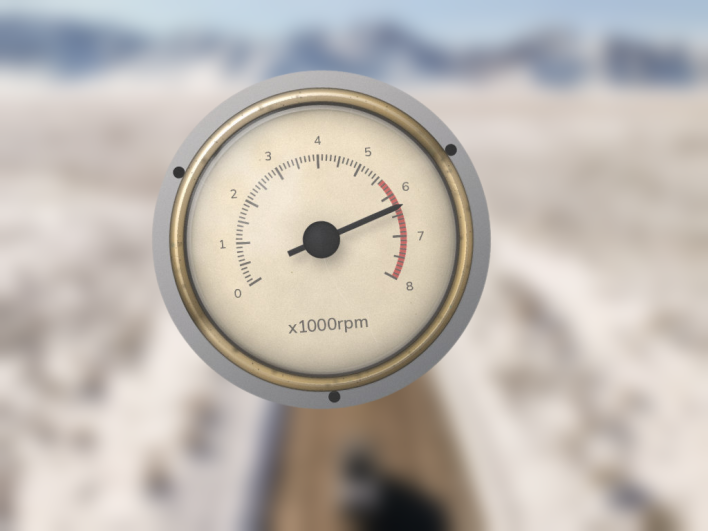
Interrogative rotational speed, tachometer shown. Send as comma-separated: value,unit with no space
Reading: 6300,rpm
